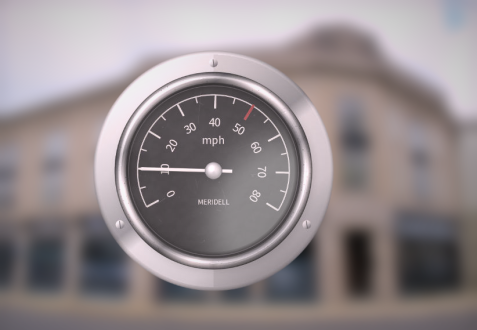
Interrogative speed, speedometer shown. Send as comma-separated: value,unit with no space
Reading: 10,mph
